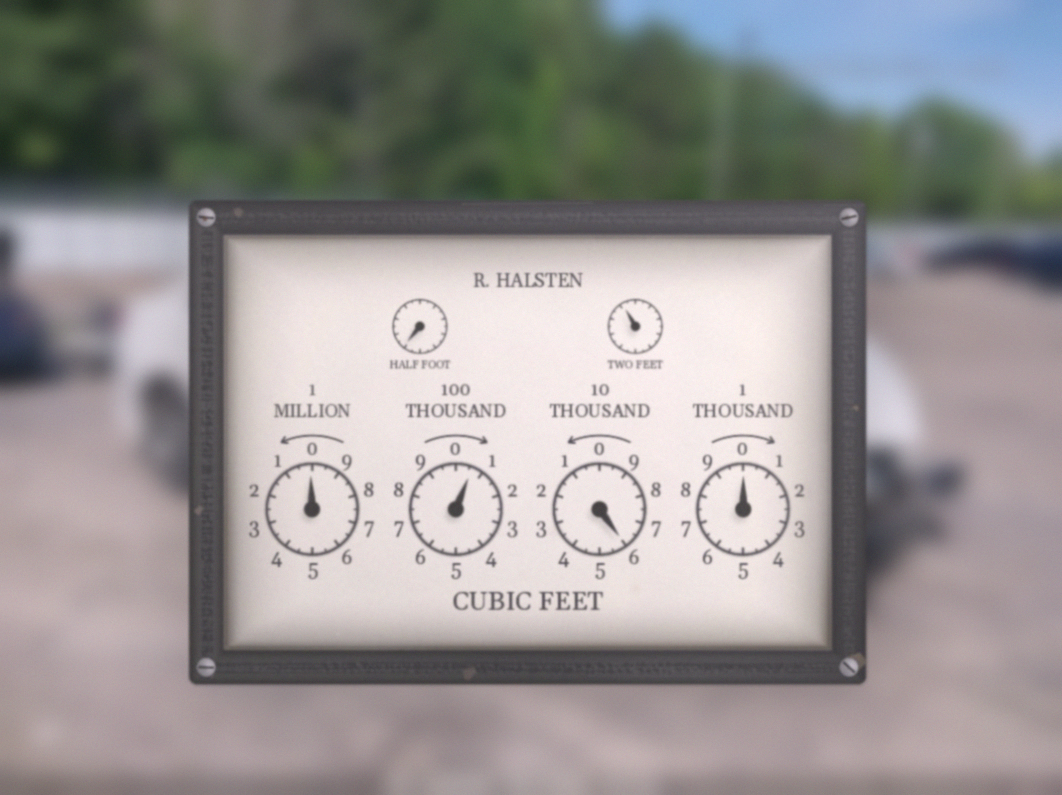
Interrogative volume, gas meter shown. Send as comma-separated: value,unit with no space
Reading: 6000,ft³
